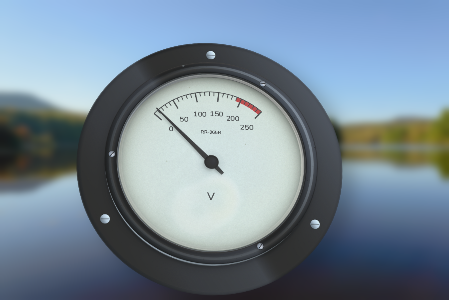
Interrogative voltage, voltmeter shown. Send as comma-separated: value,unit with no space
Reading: 10,V
